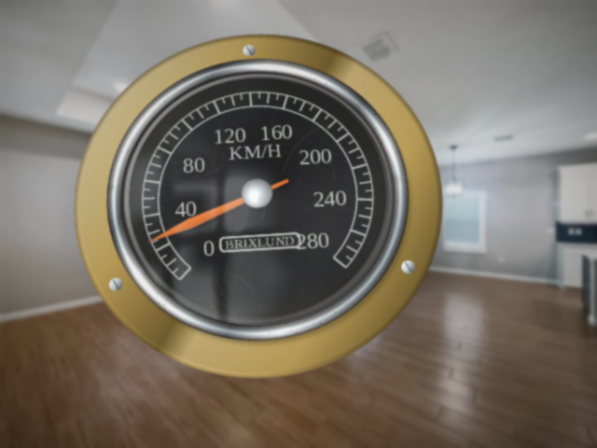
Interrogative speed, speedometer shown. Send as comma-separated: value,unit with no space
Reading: 25,km/h
